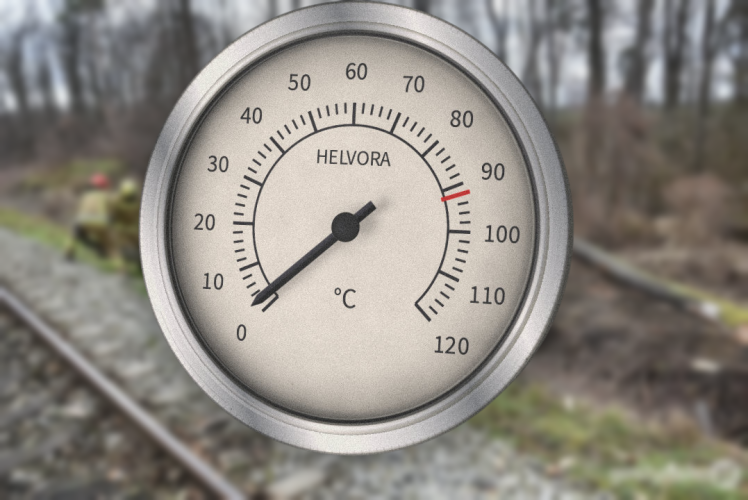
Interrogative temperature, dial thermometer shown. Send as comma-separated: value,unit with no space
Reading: 2,°C
